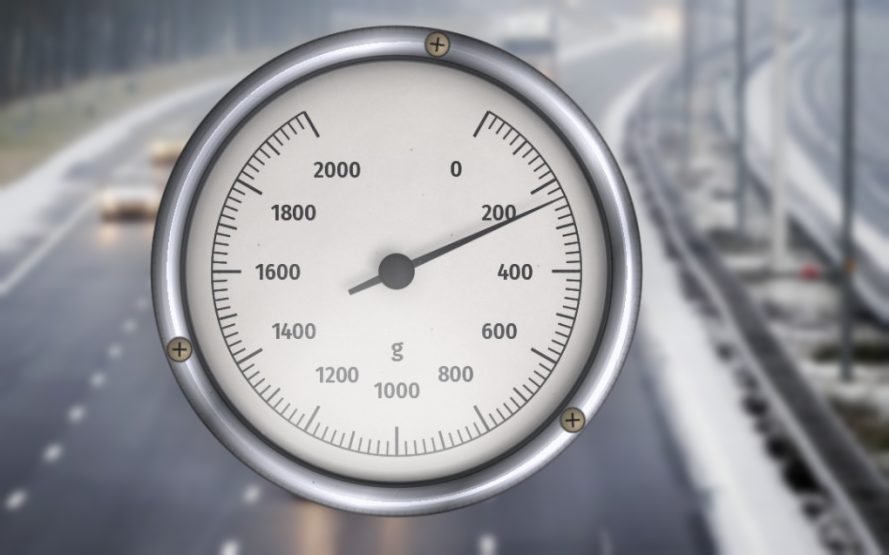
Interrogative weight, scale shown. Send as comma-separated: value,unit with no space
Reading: 240,g
